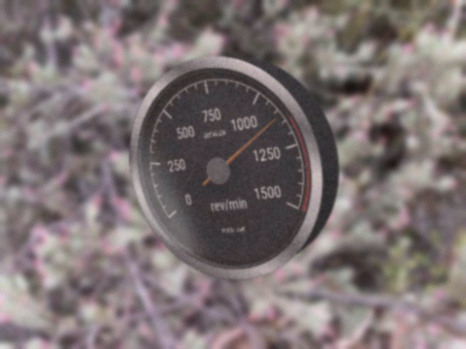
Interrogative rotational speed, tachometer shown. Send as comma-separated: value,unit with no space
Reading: 1125,rpm
